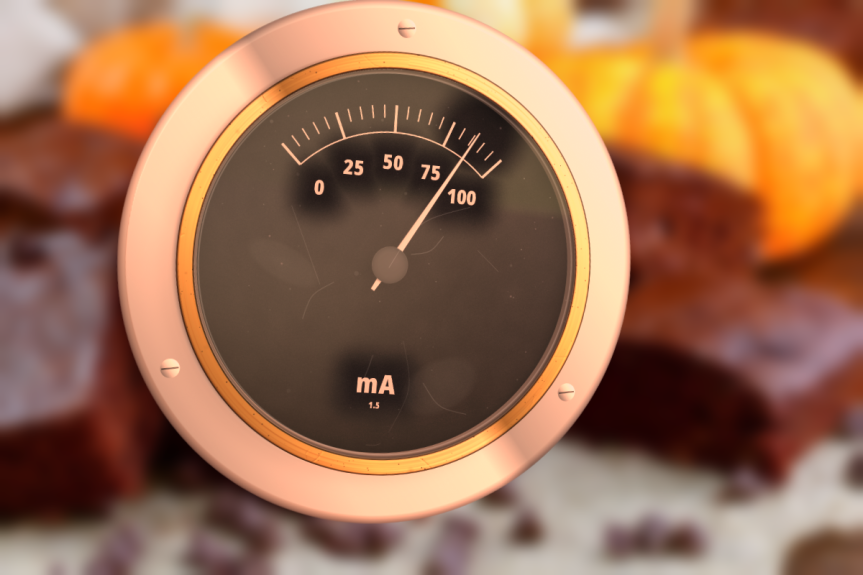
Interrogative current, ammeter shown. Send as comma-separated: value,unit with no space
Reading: 85,mA
